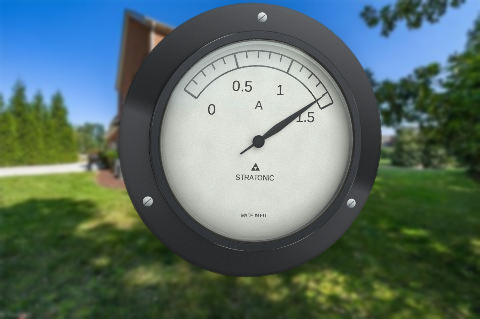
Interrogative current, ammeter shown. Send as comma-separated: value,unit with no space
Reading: 1.4,A
